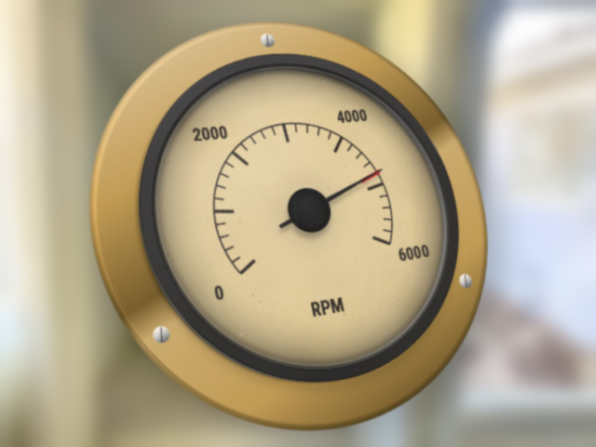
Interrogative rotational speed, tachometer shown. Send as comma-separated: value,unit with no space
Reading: 4800,rpm
